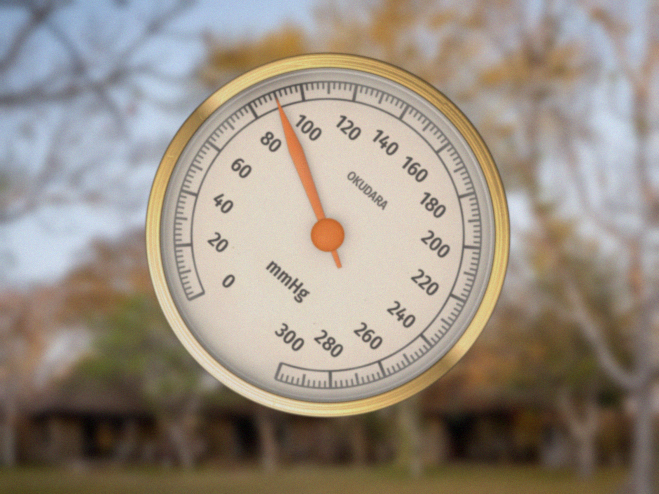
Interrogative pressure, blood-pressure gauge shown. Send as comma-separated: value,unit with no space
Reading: 90,mmHg
